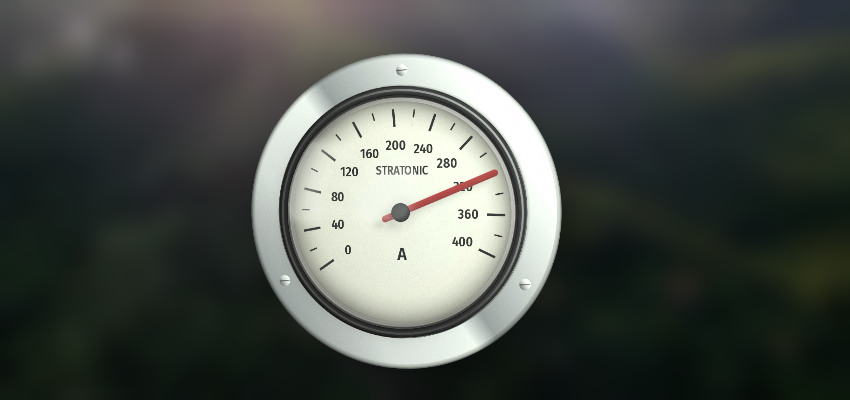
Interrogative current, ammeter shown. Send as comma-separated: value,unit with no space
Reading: 320,A
